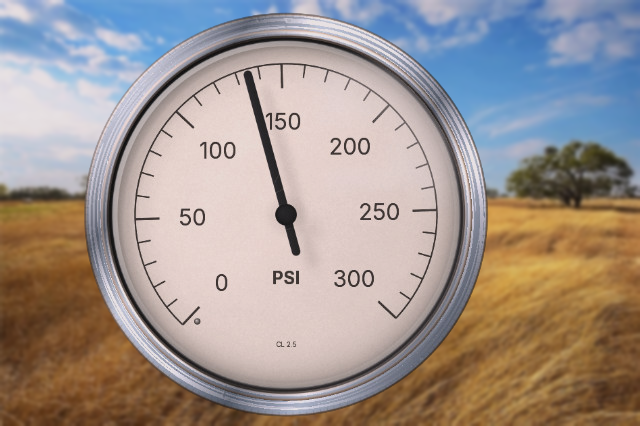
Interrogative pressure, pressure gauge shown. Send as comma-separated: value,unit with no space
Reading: 135,psi
